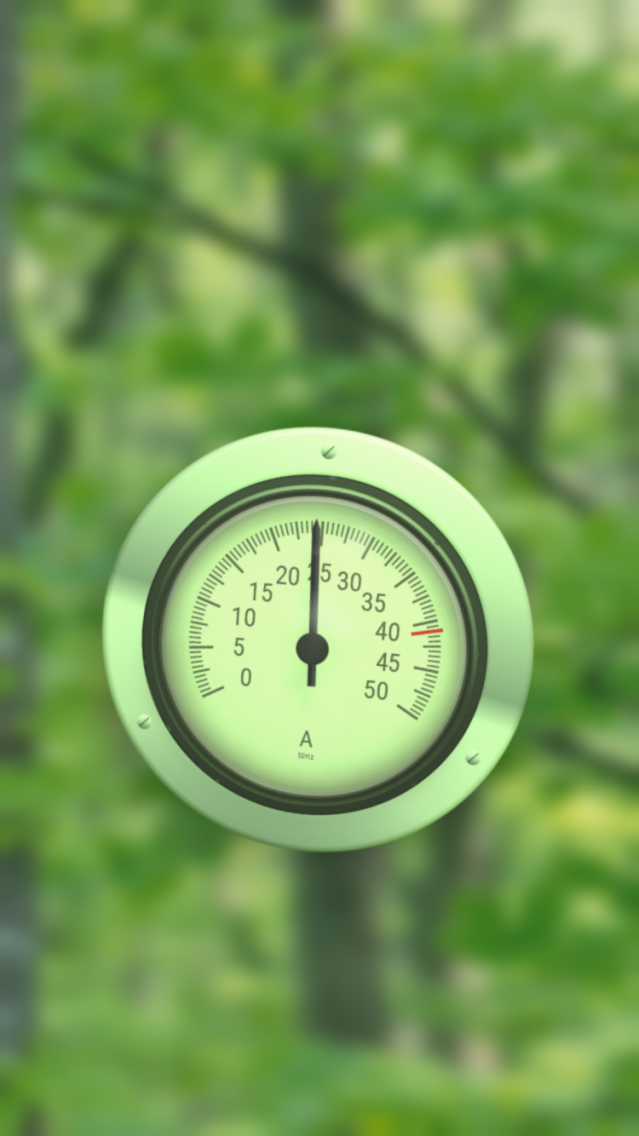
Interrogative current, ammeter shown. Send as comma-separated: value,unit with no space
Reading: 24.5,A
